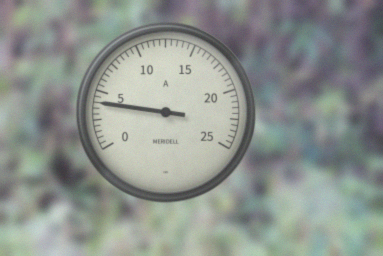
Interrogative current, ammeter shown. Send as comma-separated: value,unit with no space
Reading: 4,A
